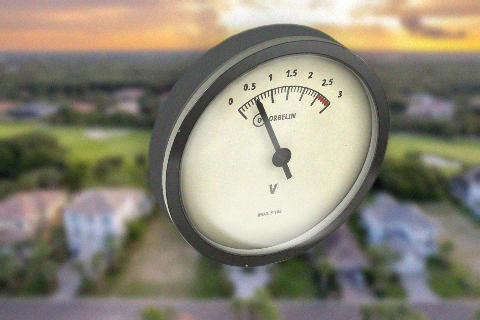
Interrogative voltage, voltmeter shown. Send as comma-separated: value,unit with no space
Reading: 0.5,V
